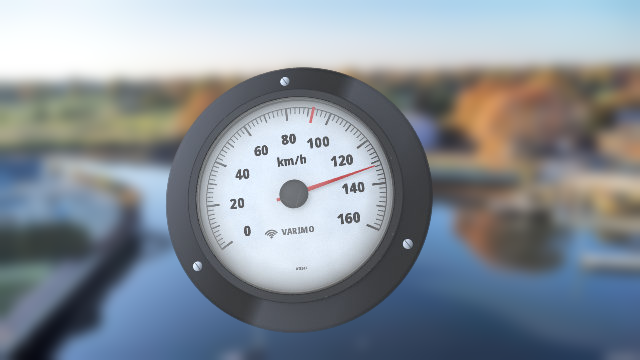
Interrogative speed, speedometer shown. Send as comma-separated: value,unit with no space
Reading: 132,km/h
